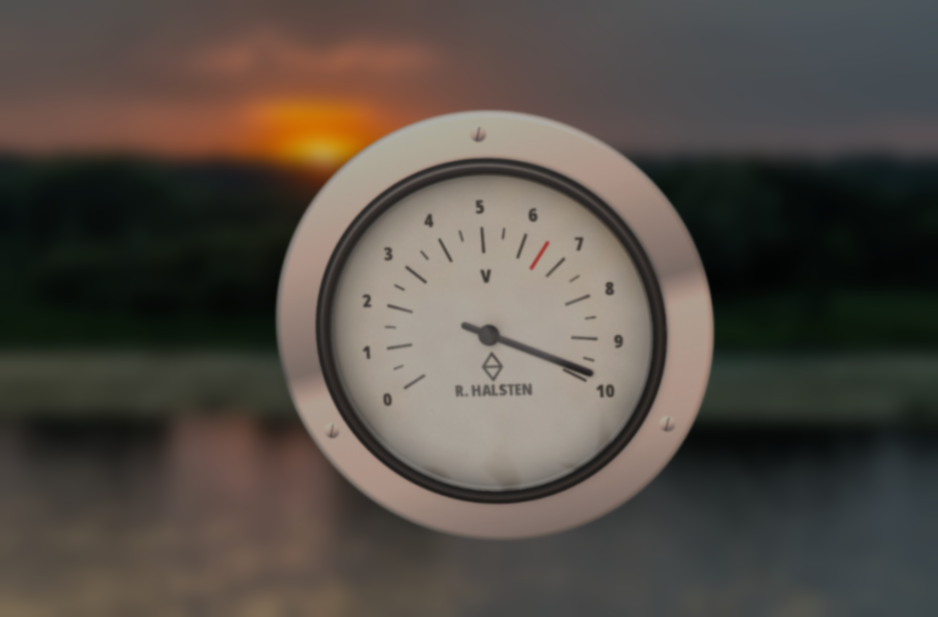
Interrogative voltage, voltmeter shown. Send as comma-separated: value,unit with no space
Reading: 9.75,V
